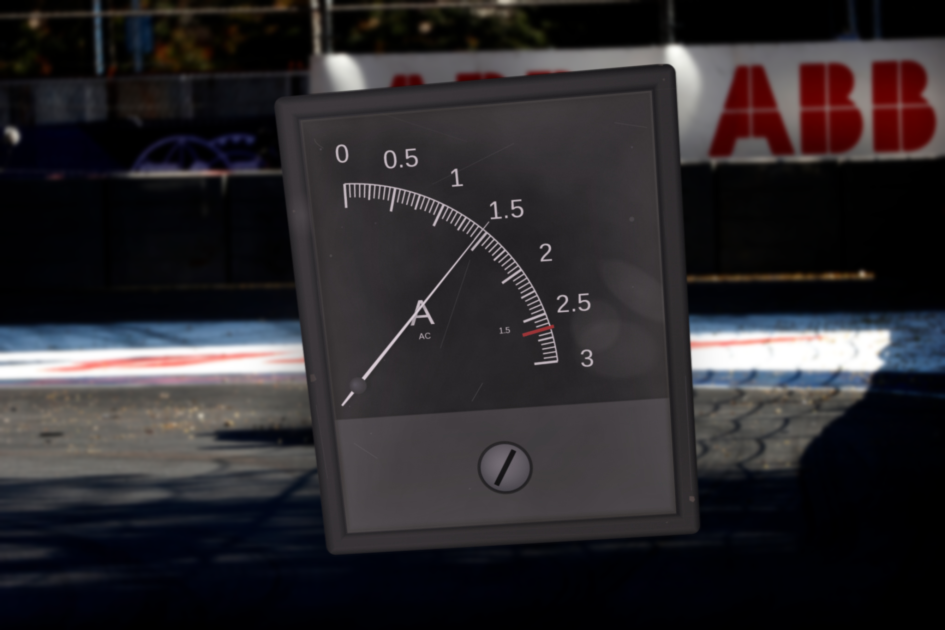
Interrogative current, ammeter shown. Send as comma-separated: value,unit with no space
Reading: 1.45,A
